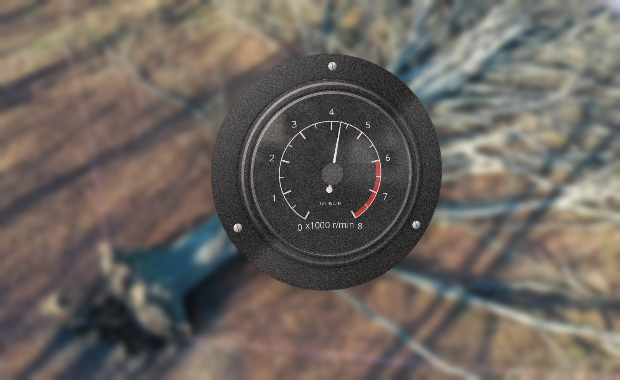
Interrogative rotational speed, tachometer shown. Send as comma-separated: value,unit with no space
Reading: 4250,rpm
